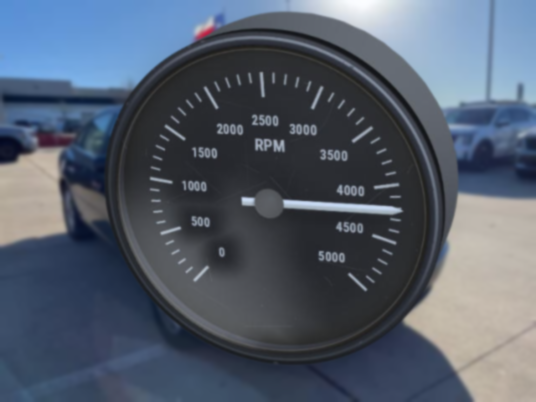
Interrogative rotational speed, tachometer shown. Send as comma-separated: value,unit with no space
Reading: 4200,rpm
